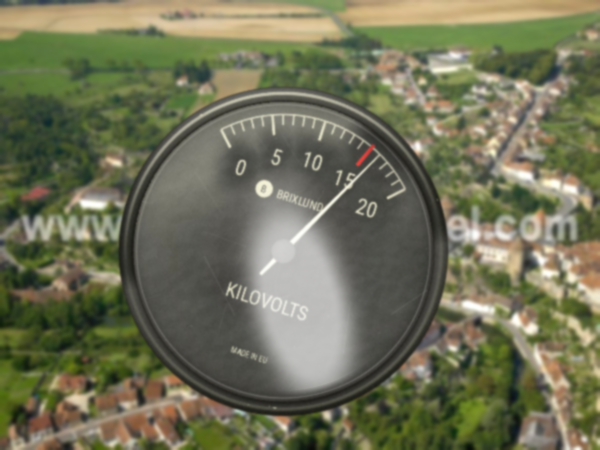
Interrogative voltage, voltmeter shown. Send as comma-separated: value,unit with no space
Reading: 16,kV
